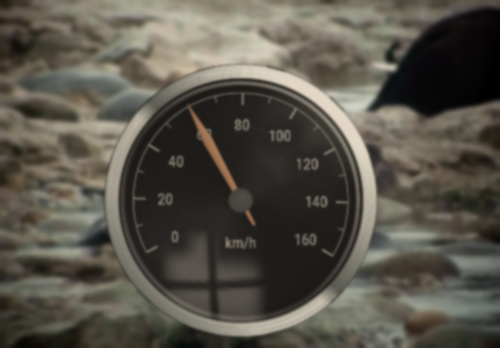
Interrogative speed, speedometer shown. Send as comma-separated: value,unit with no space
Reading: 60,km/h
